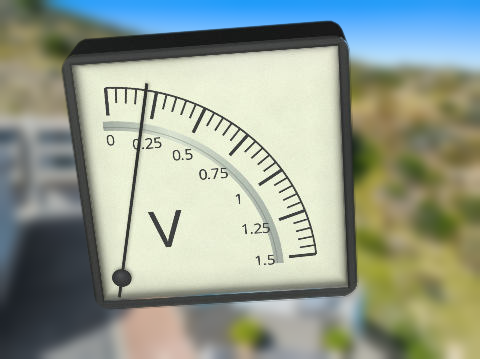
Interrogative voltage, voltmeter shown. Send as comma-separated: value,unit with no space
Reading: 0.2,V
